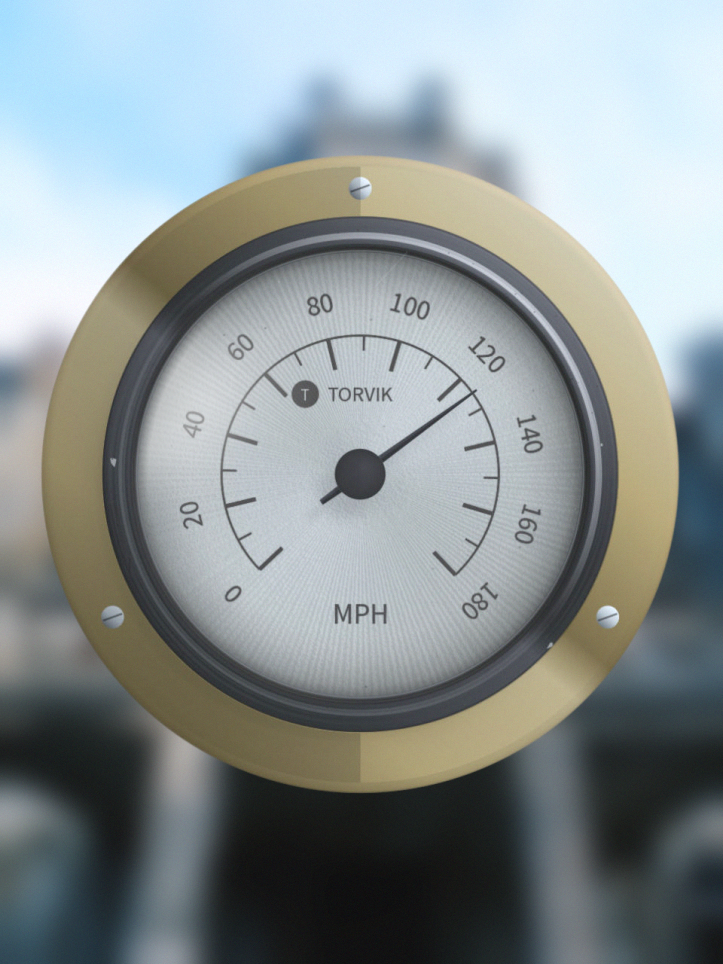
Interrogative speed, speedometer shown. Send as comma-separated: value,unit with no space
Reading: 125,mph
